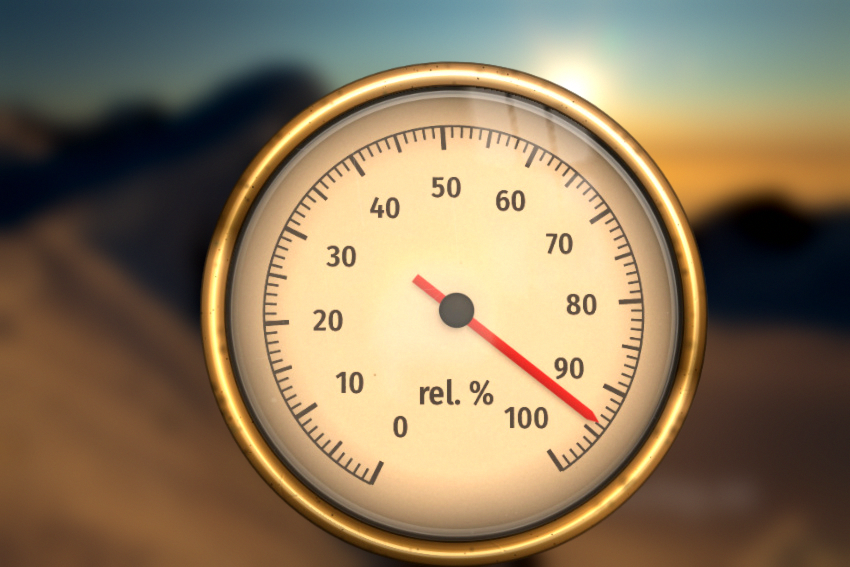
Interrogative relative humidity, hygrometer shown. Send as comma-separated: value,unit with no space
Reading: 94,%
